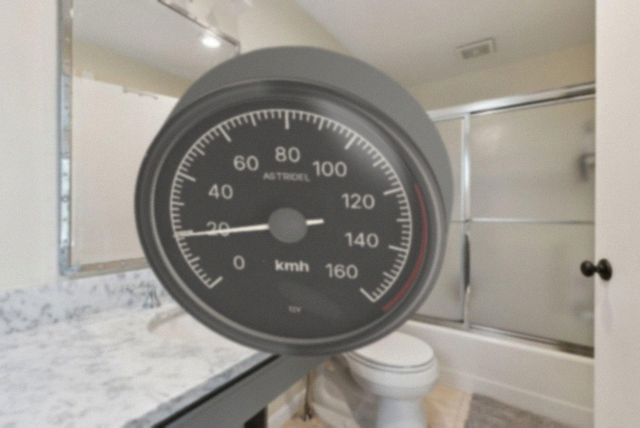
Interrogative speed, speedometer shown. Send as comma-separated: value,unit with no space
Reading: 20,km/h
